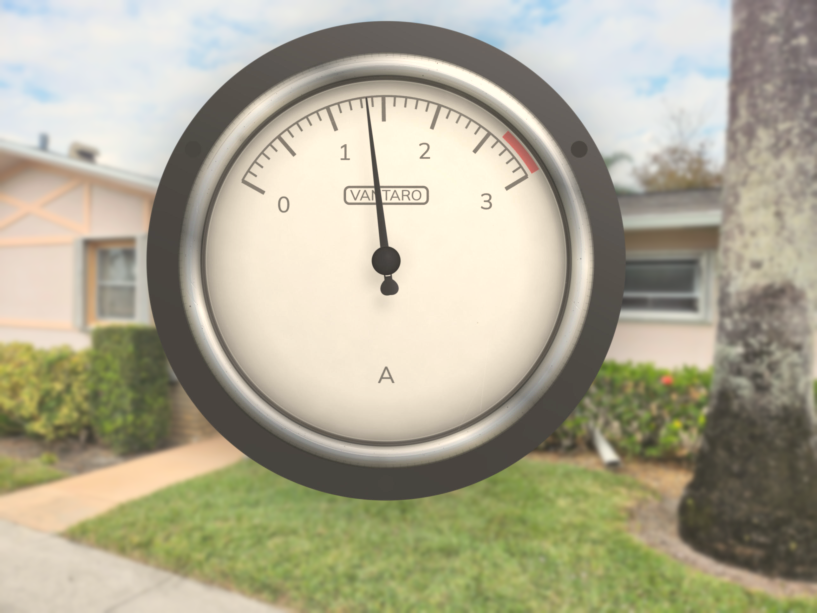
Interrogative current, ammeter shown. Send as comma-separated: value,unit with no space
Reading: 1.35,A
